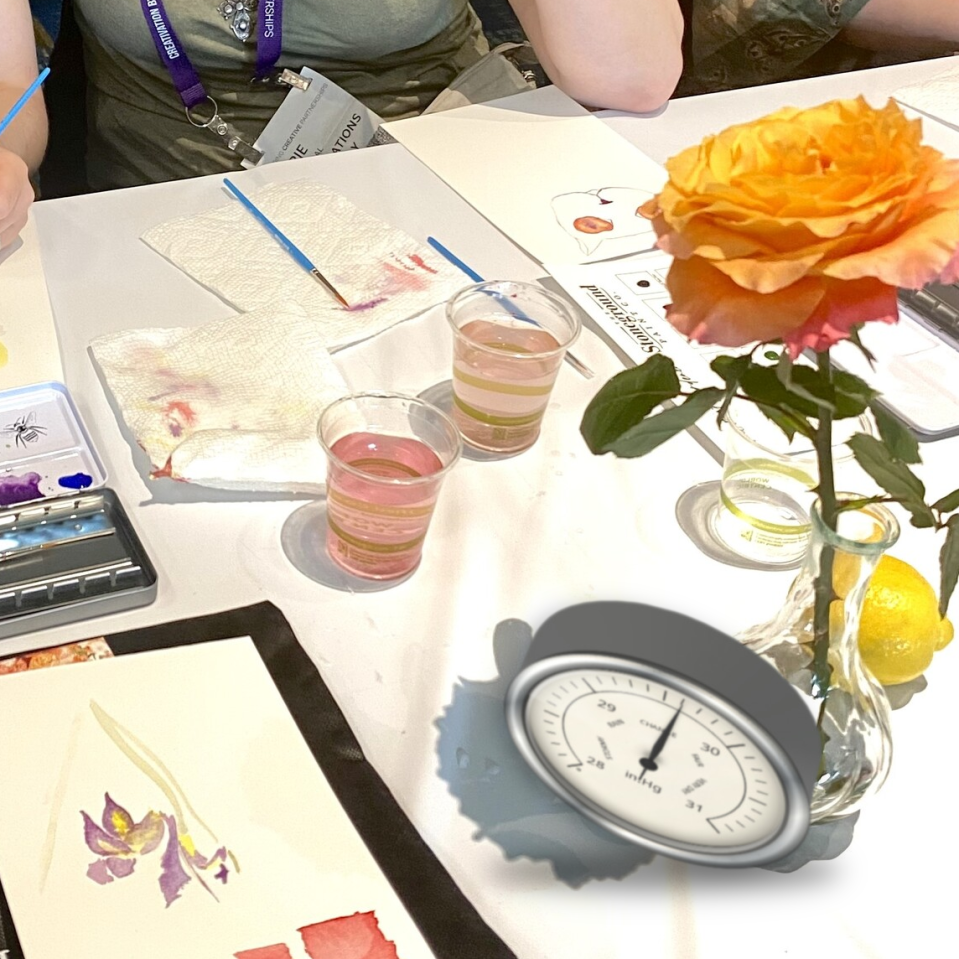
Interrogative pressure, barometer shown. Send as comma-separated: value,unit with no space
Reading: 29.6,inHg
